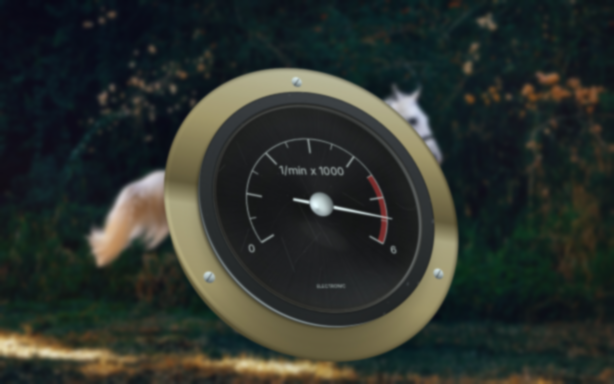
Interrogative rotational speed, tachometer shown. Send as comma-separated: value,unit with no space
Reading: 5500,rpm
